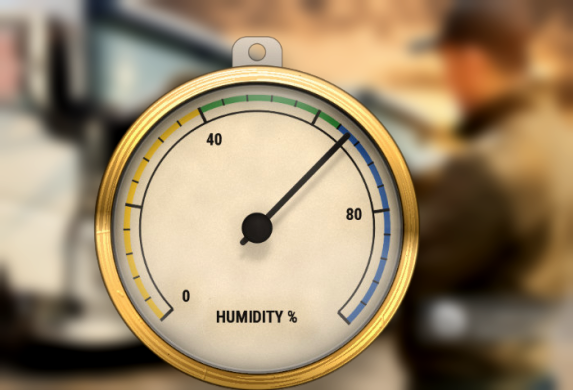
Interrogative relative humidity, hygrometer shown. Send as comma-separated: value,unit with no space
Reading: 66,%
